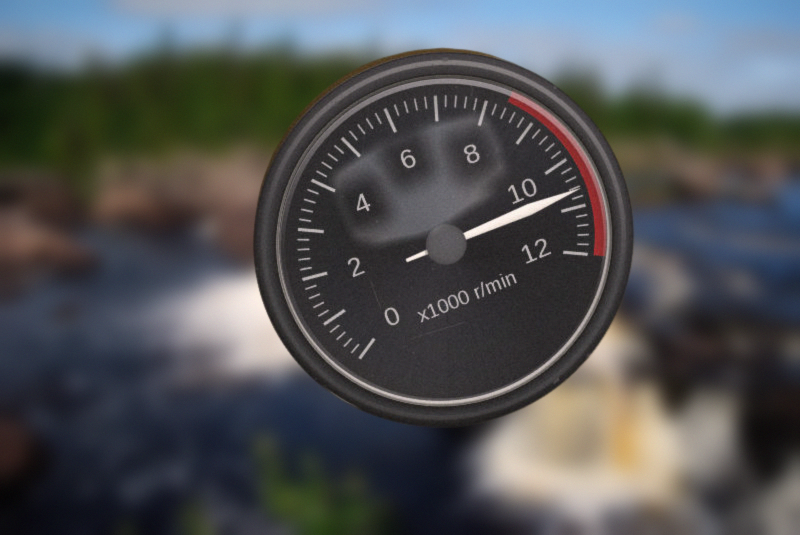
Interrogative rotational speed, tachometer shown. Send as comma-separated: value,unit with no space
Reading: 10600,rpm
